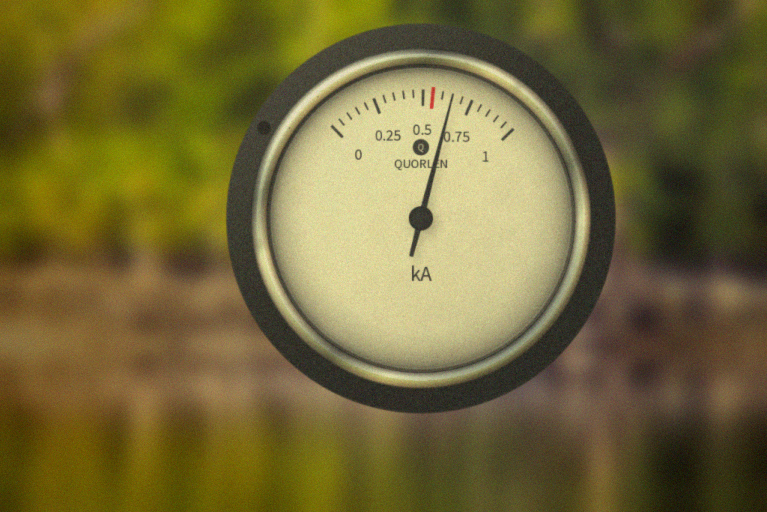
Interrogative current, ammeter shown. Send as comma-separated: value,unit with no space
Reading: 0.65,kA
